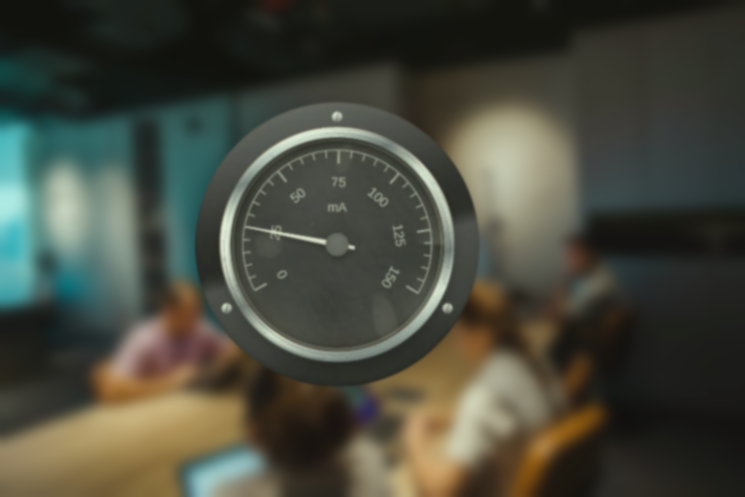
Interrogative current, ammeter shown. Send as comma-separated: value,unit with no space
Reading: 25,mA
